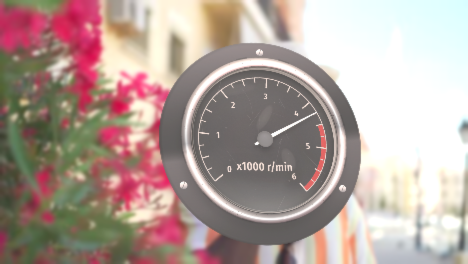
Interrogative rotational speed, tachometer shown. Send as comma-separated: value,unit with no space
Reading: 4250,rpm
